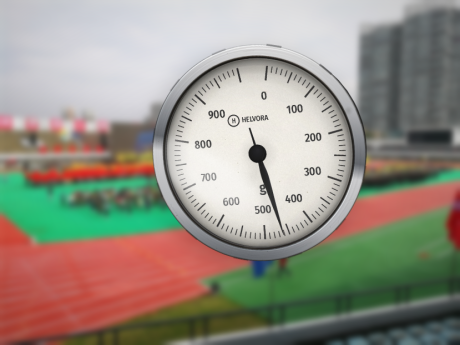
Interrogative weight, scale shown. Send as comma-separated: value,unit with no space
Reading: 460,g
